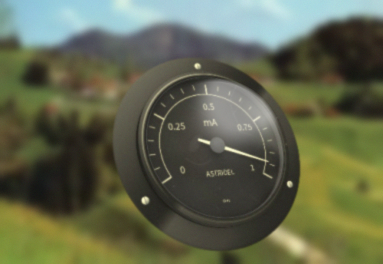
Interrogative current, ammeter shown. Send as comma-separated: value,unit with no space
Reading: 0.95,mA
